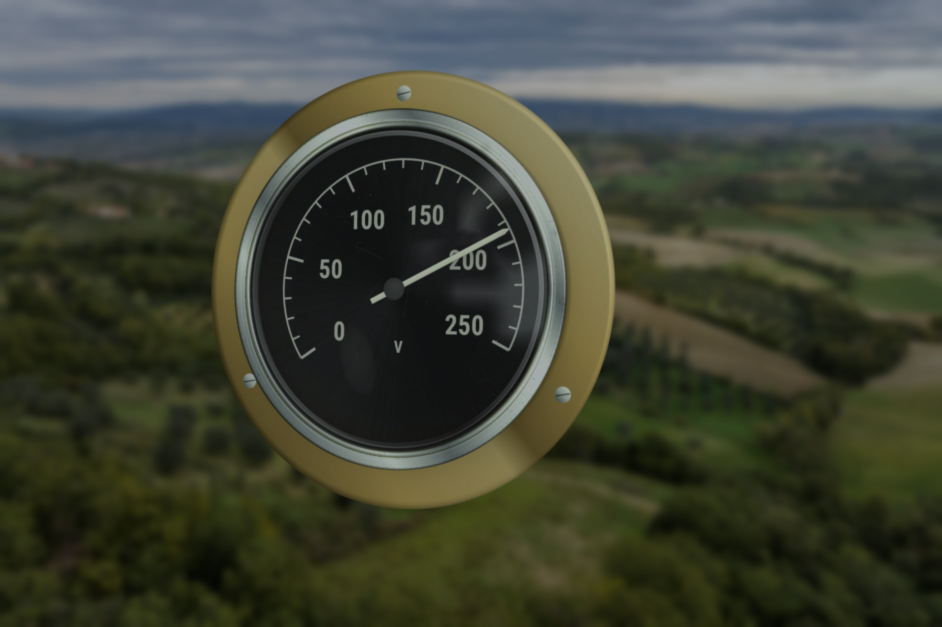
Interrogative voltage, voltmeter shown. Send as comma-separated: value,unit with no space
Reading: 195,V
